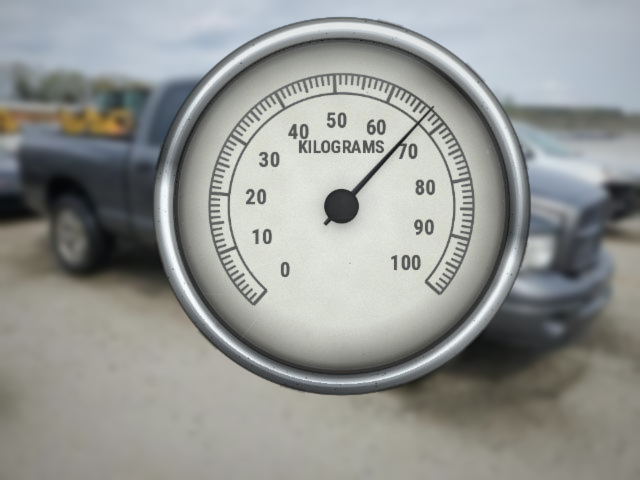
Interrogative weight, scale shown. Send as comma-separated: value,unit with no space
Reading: 67,kg
